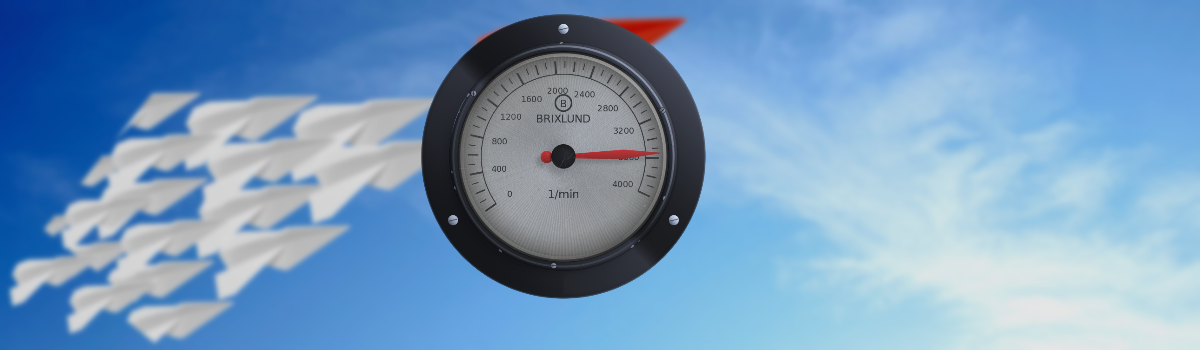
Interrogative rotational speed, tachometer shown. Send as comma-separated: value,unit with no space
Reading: 3550,rpm
